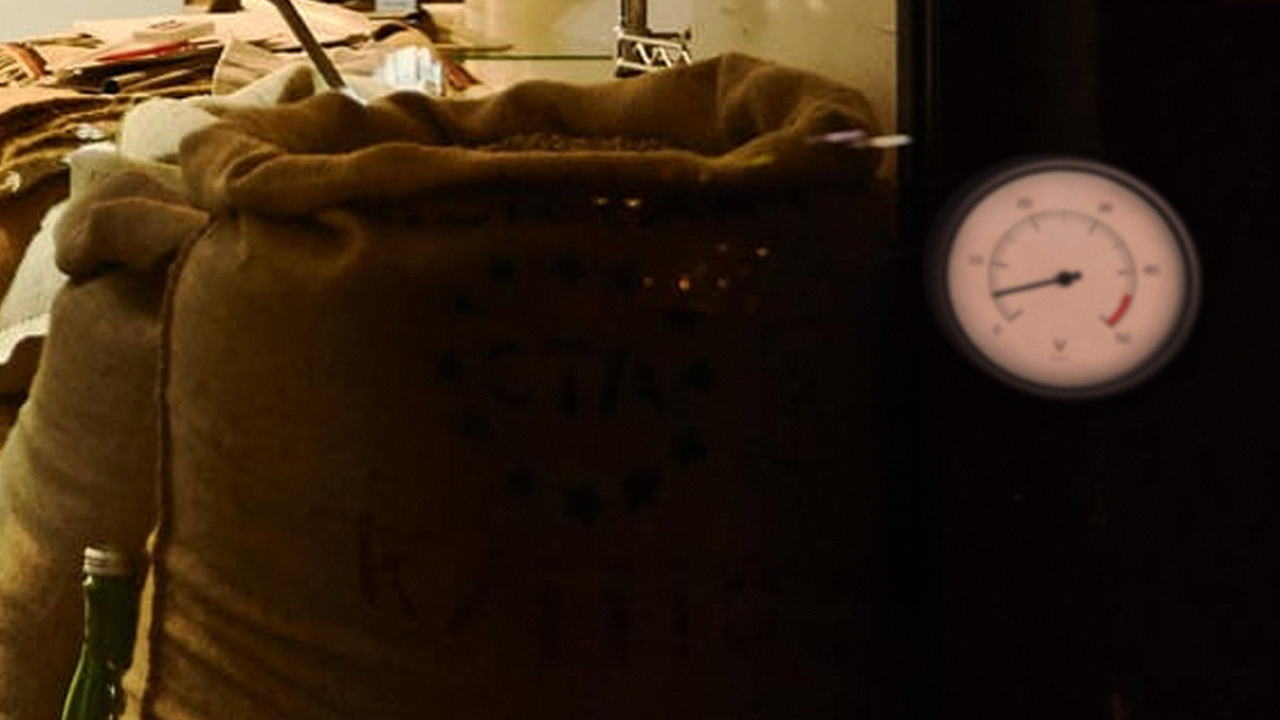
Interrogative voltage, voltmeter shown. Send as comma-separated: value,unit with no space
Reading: 5,V
